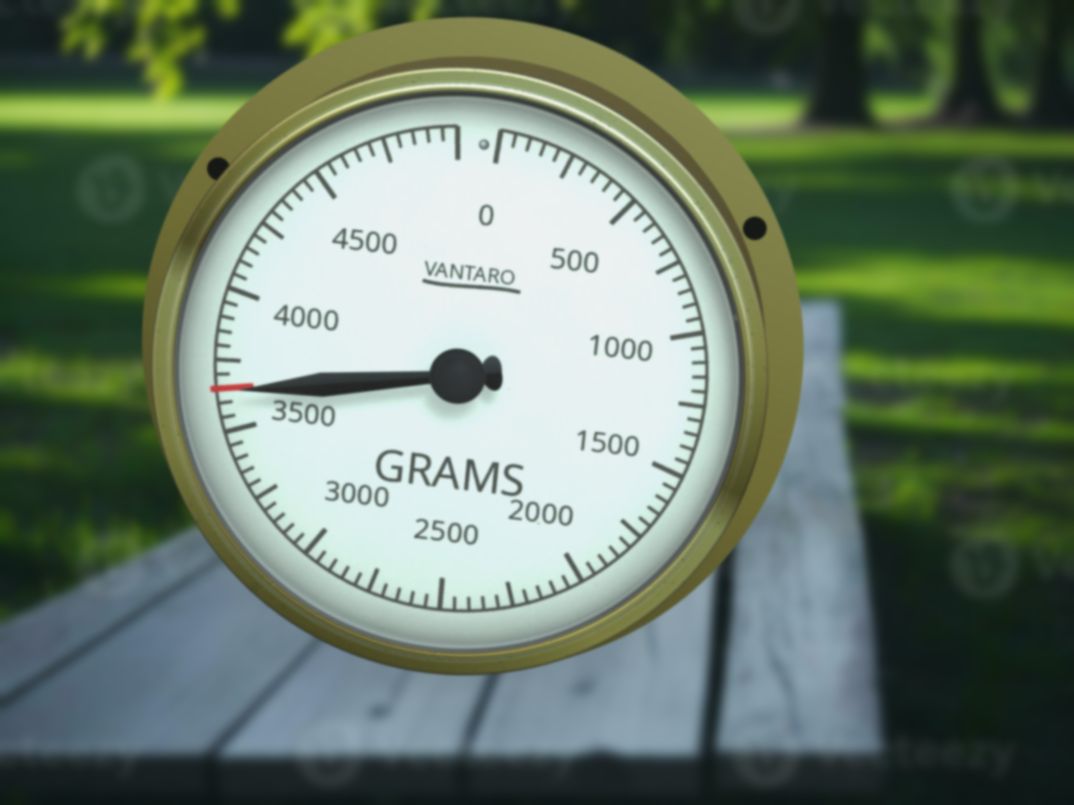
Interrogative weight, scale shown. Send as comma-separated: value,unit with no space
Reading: 3650,g
